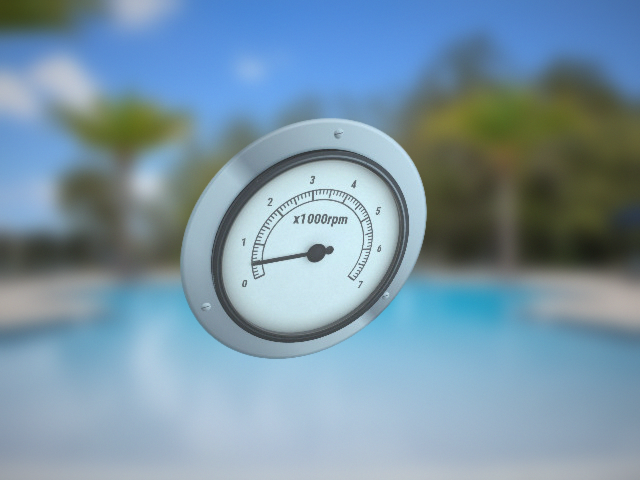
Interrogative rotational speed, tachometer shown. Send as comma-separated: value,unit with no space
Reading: 500,rpm
